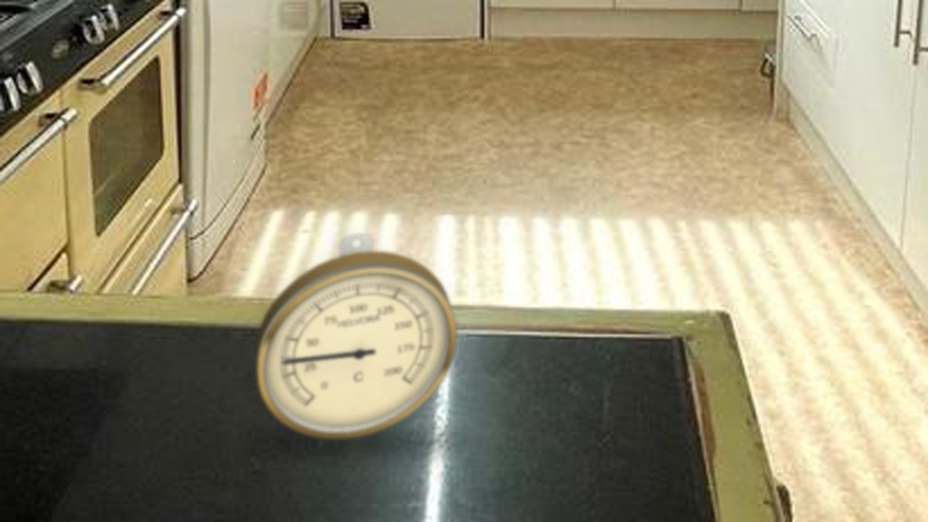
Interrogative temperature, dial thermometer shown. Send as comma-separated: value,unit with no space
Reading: 37.5,°C
